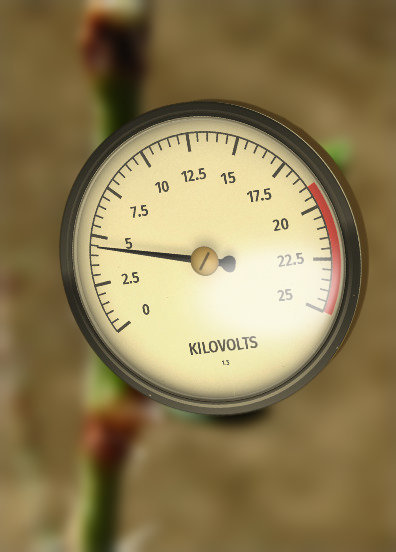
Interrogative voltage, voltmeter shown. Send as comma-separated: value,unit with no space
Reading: 4.5,kV
